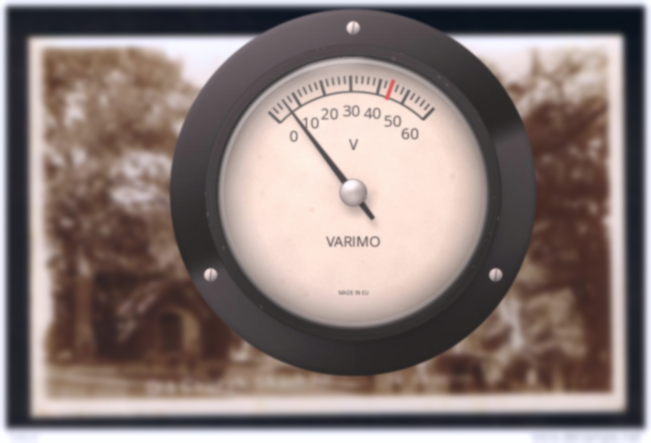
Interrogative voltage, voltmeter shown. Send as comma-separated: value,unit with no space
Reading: 6,V
